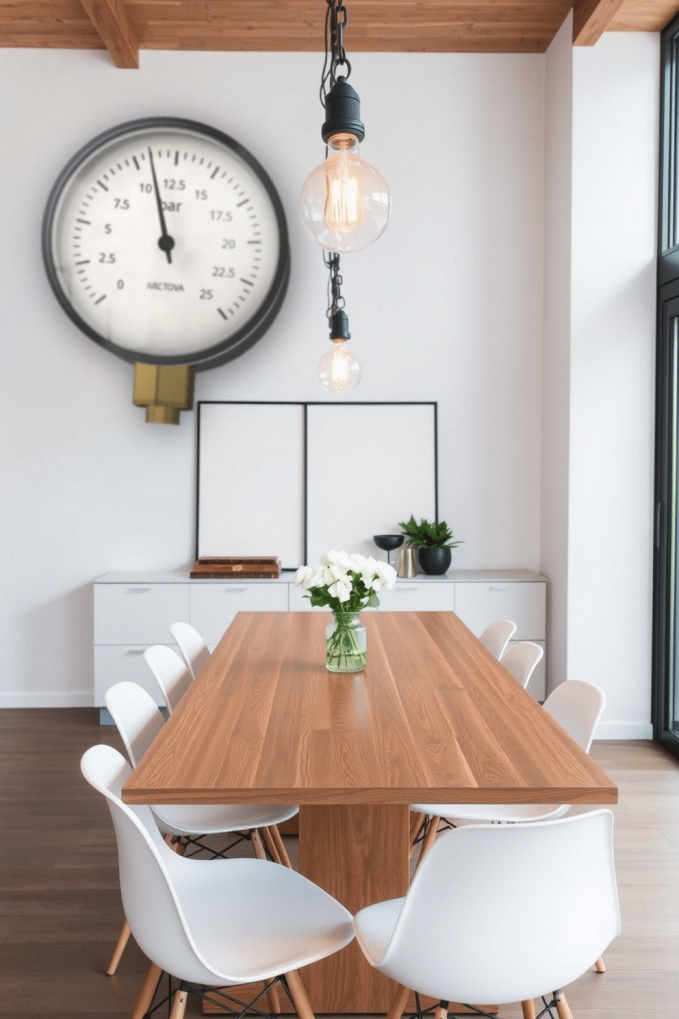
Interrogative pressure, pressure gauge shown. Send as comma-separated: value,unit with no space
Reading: 11,bar
